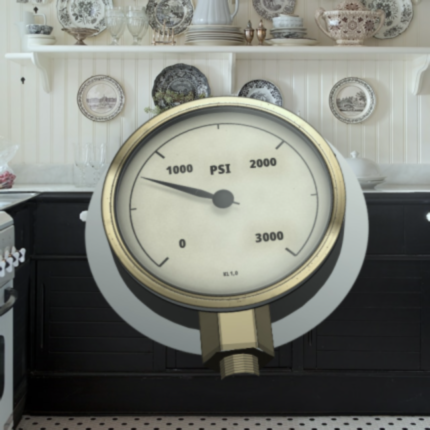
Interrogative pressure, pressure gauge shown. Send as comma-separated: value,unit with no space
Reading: 750,psi
